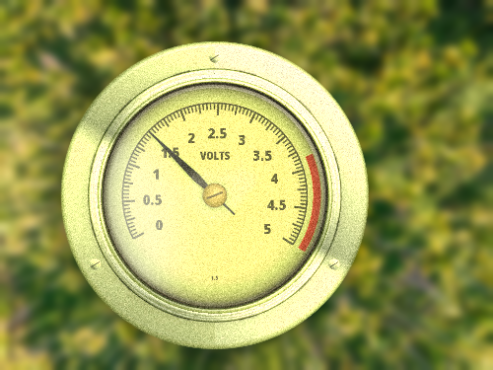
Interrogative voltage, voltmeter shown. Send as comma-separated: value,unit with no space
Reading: 1.5,V
